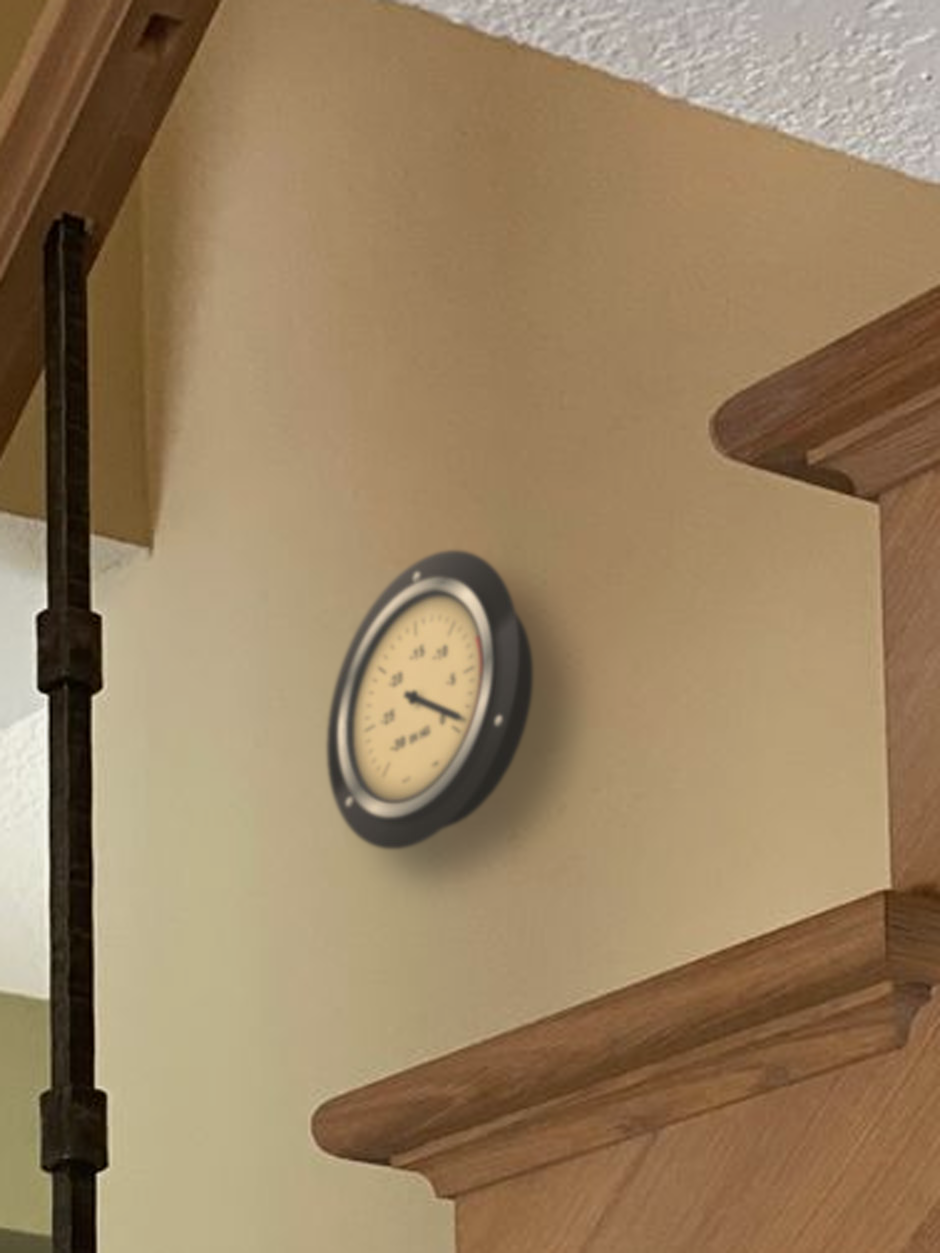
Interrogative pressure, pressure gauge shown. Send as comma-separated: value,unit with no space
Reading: -1,inHg
